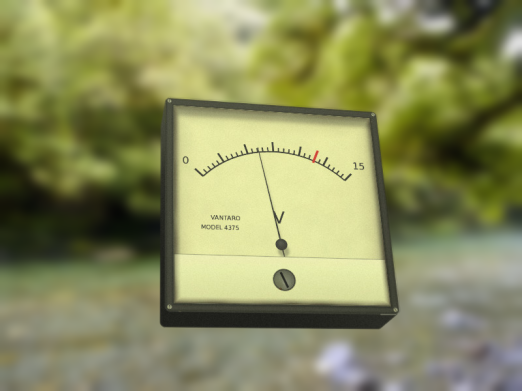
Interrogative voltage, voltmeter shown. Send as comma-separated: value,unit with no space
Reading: 6,V
